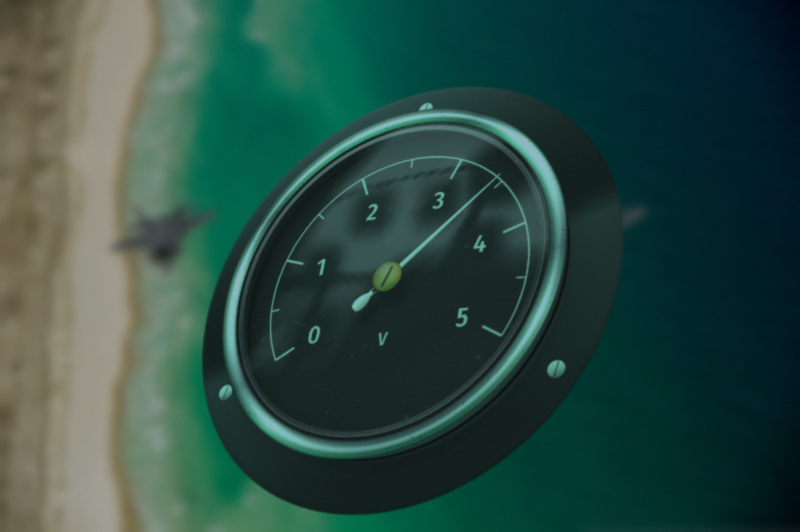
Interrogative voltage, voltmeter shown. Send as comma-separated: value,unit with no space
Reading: 3.5,V
